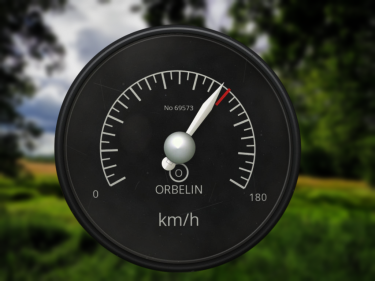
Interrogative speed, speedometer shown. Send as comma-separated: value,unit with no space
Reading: 115,km/h
